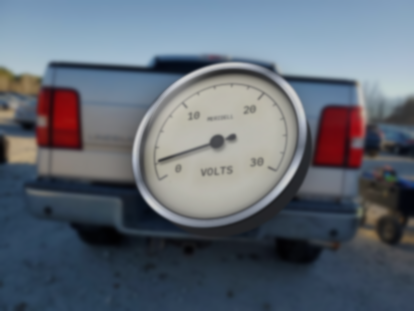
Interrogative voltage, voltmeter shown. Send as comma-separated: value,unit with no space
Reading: 2,V
